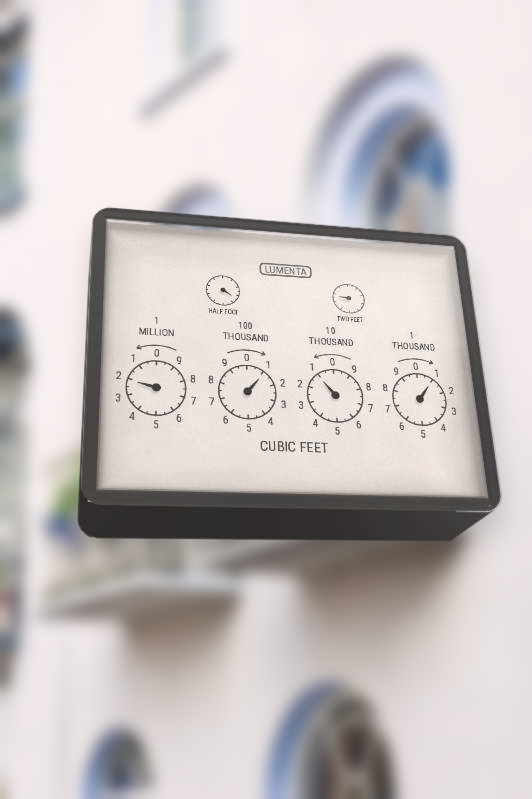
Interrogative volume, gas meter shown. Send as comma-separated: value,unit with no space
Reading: 211100,ft³
